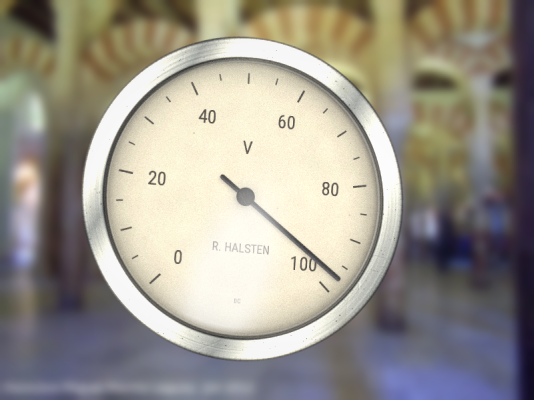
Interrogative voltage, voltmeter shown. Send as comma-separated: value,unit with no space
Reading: 97.5,V
